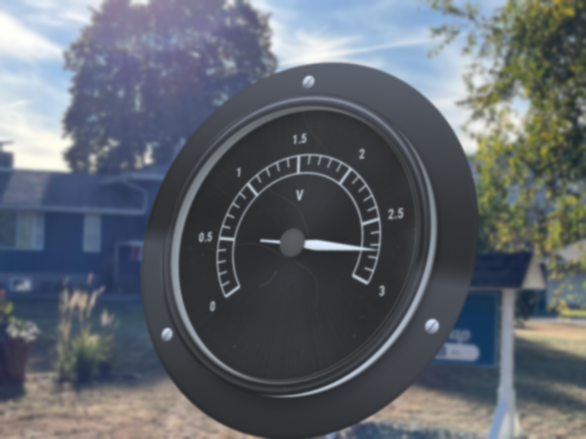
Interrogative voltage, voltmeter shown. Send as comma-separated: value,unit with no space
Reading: 2.75,V
